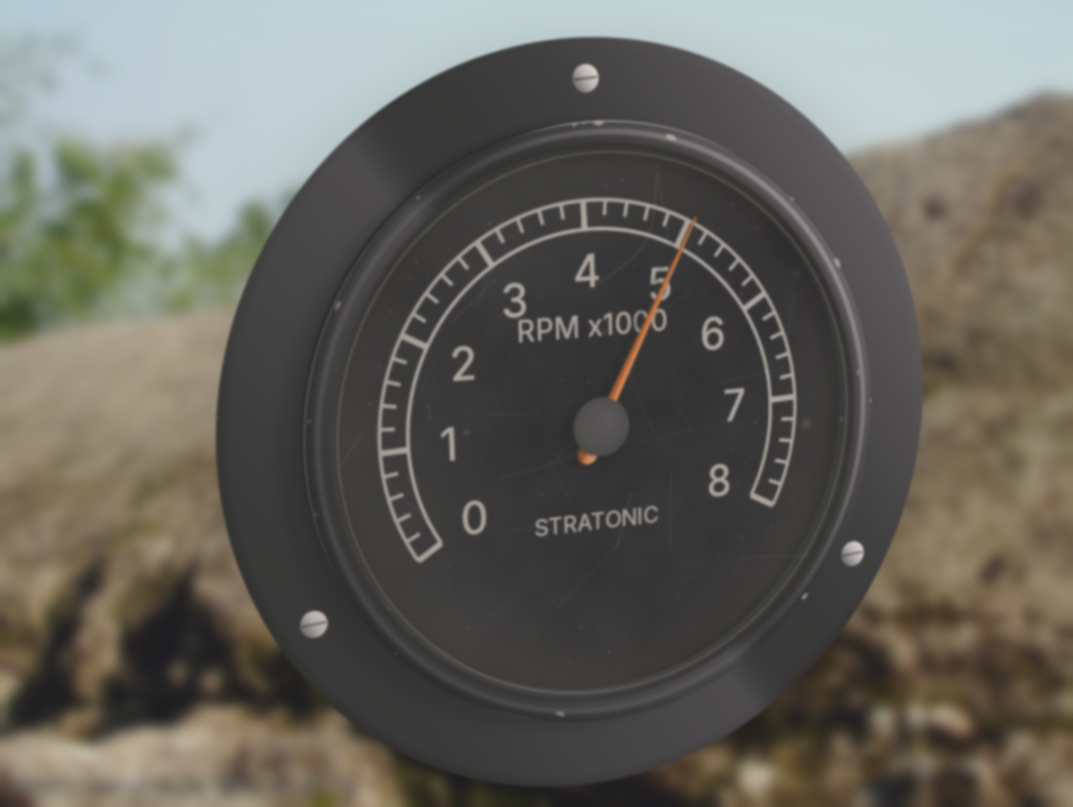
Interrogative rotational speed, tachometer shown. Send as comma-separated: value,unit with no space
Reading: 5000,rpm
